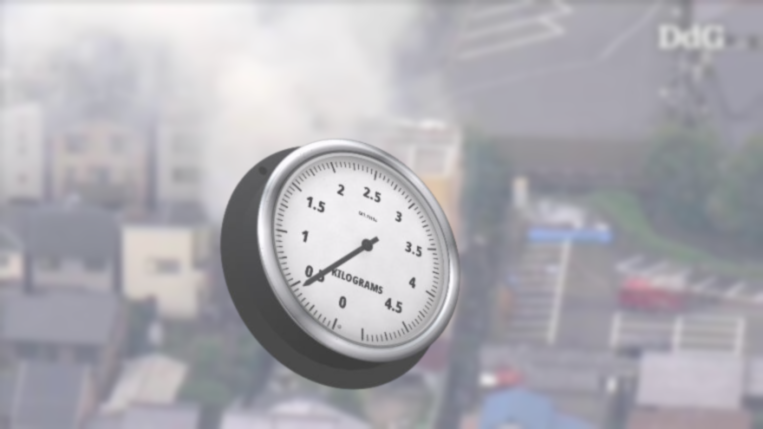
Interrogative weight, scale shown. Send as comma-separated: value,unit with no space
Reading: 0.45,kg
